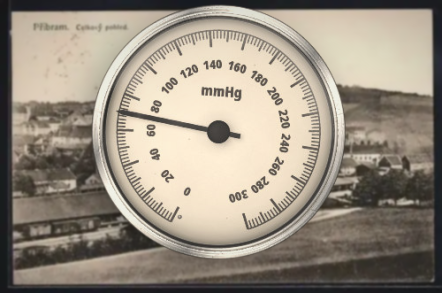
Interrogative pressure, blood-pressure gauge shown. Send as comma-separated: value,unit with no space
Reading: 70,mmHg
